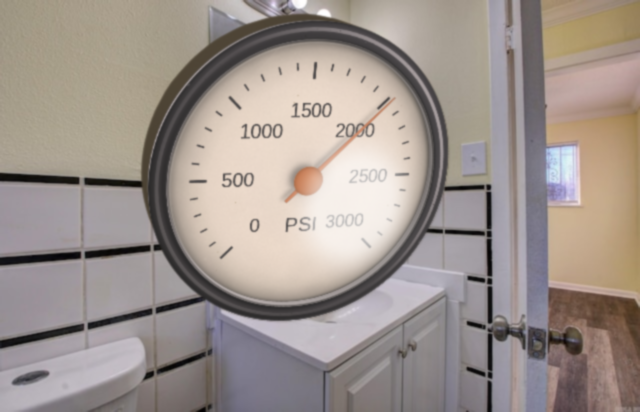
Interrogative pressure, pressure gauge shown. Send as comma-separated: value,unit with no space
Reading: 2000,psi
